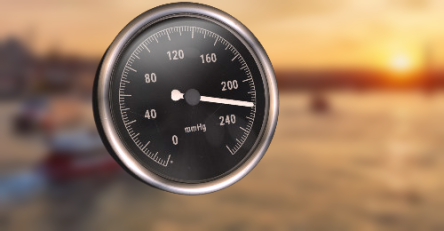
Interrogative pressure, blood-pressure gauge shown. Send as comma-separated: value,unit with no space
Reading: 220,mmHg
